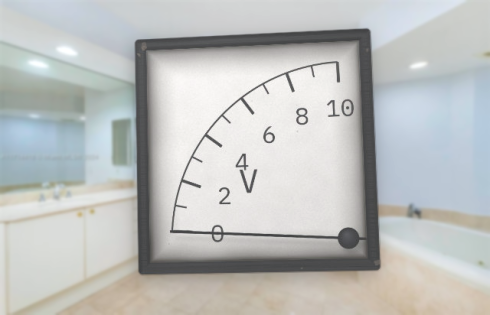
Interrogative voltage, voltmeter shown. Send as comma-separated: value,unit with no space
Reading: 0,V
